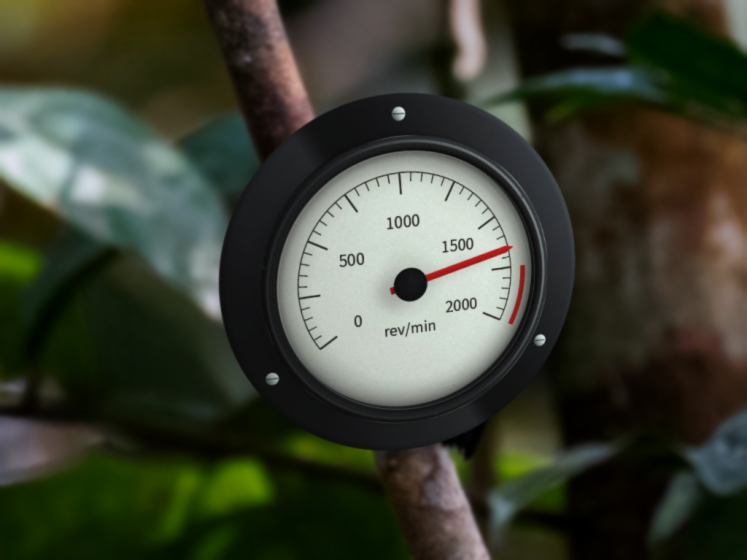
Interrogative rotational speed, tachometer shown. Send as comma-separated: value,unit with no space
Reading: 1650,rpm
